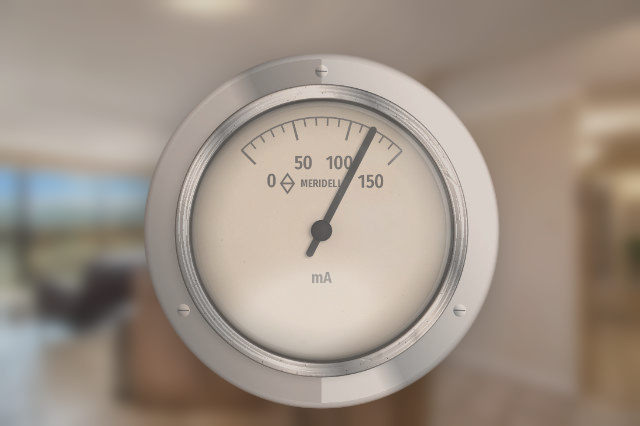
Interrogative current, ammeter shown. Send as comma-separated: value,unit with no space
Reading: 120,mA
